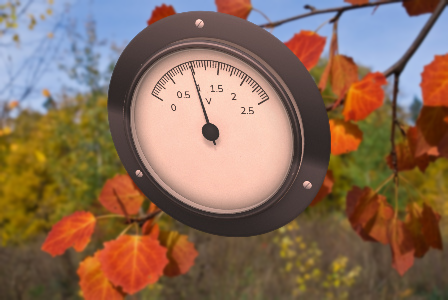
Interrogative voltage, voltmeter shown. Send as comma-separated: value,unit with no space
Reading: 1,V
